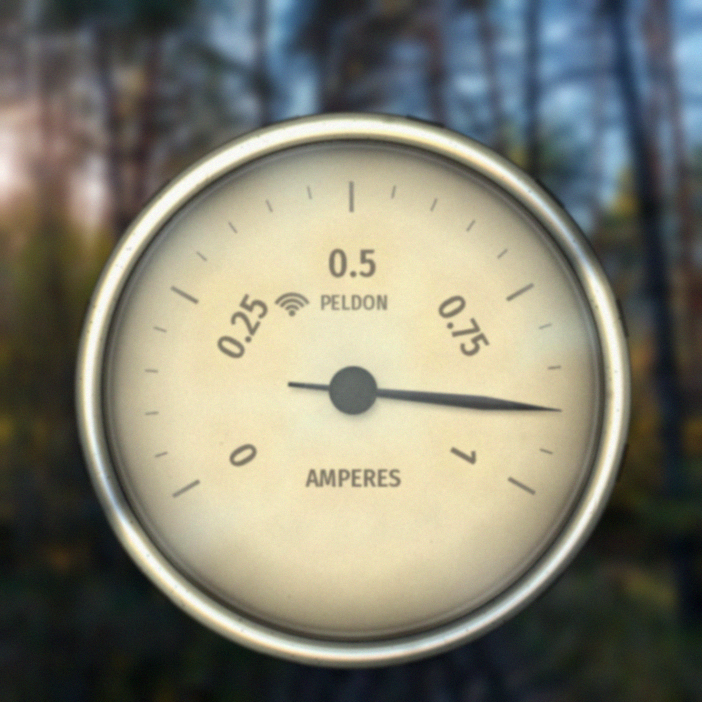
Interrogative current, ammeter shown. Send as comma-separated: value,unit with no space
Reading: 0.9,A
